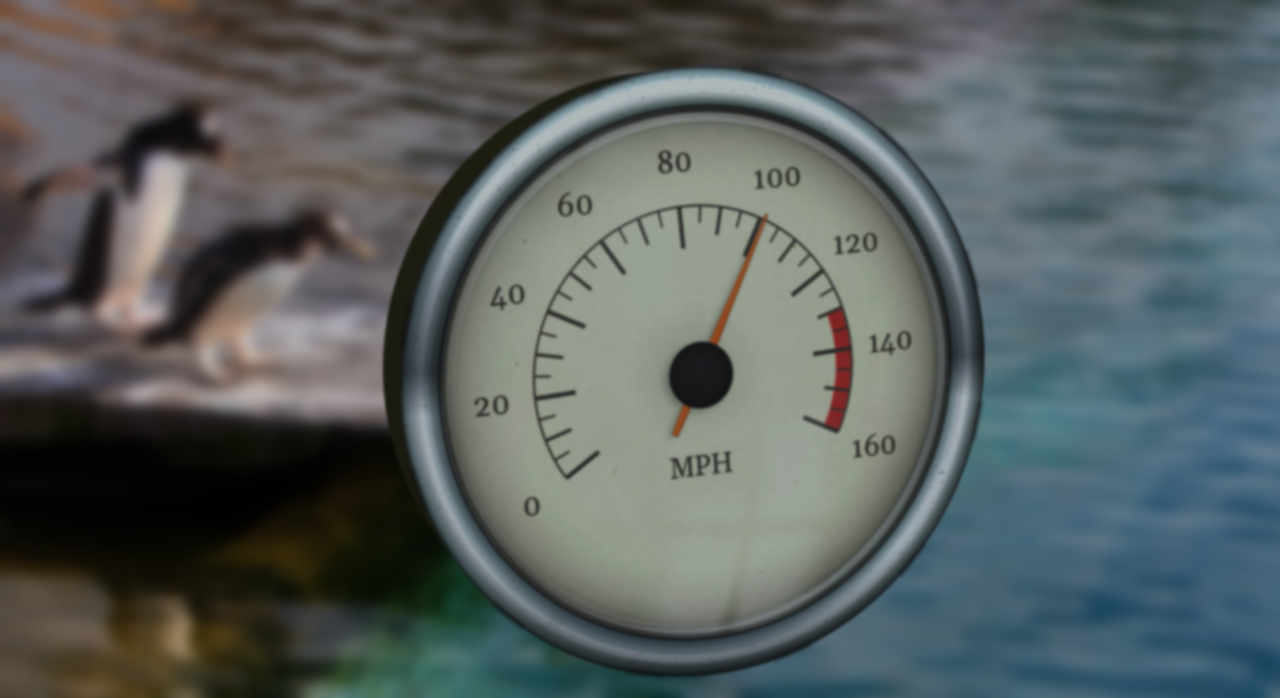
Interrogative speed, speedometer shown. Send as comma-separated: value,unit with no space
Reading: 100,mph
